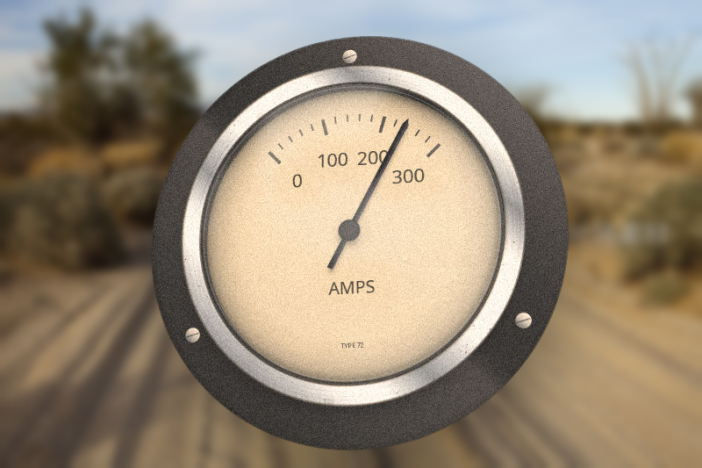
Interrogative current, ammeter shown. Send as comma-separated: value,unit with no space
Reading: 240,A
